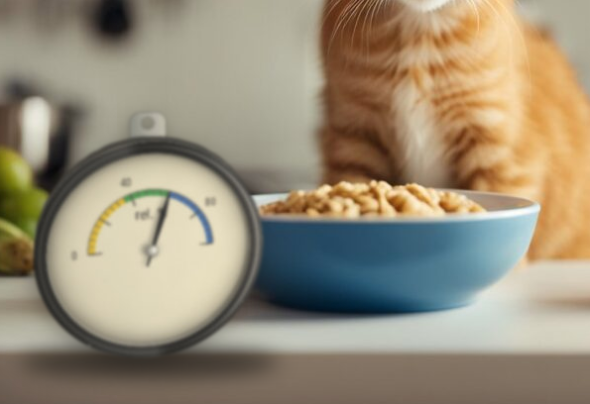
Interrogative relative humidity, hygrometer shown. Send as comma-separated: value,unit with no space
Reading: 60,%
